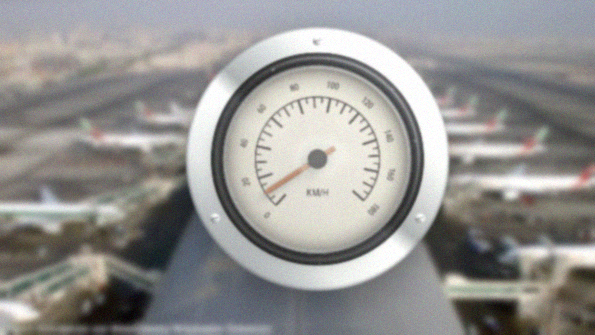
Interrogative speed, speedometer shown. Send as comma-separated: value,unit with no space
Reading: 10,km/h
